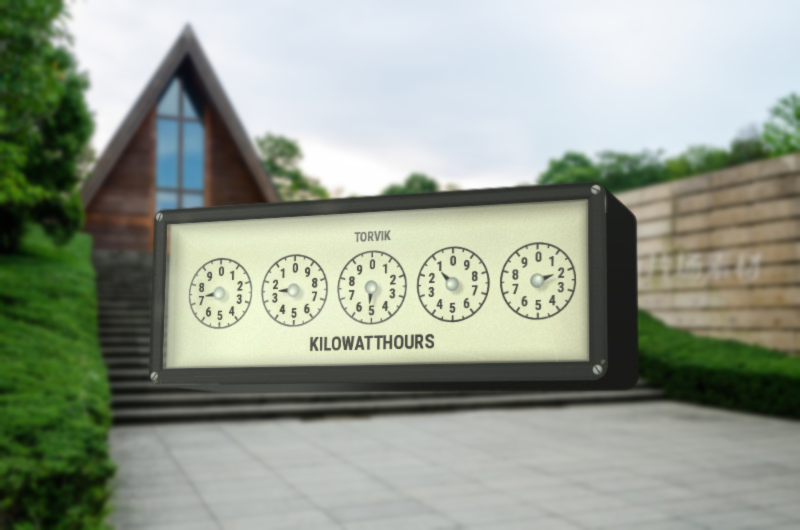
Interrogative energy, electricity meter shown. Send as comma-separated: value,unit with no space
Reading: 72512,kWh
